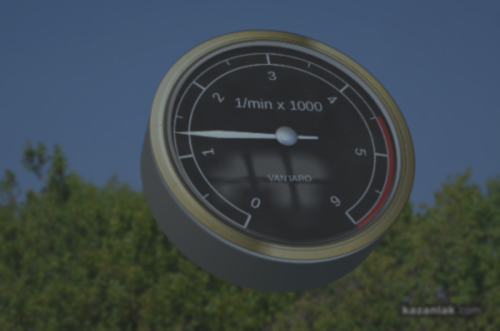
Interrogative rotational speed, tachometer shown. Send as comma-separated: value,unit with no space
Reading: 1250,rpm
